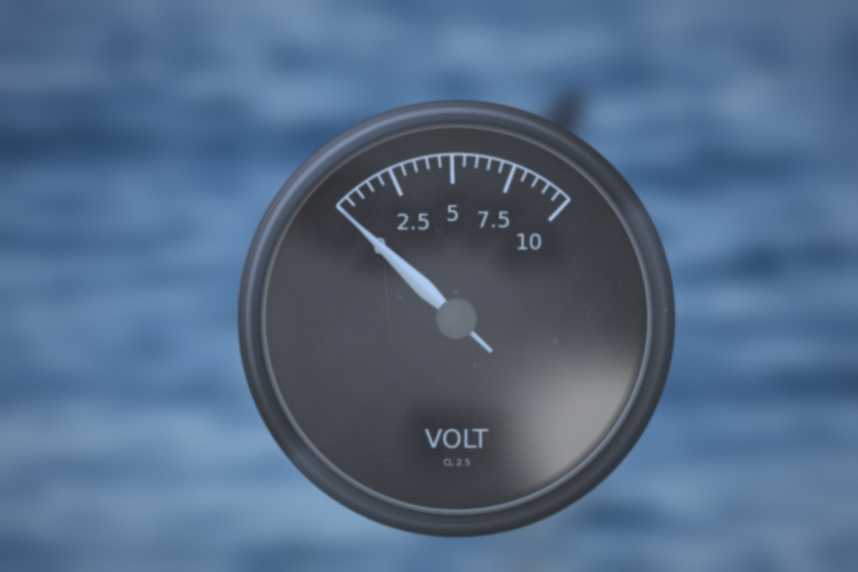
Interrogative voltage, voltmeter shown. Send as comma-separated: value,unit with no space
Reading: 0,V
